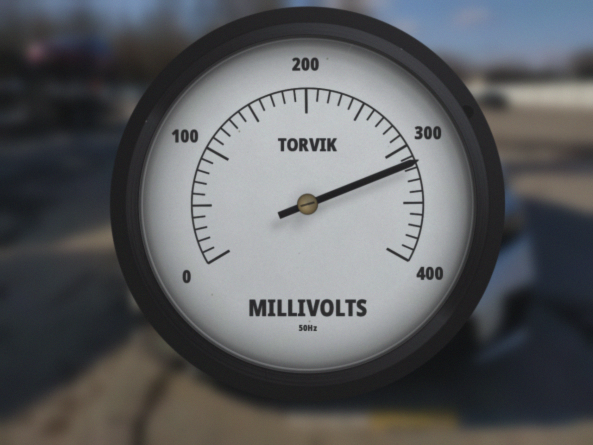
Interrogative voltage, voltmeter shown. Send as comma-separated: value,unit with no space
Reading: 315,mV
